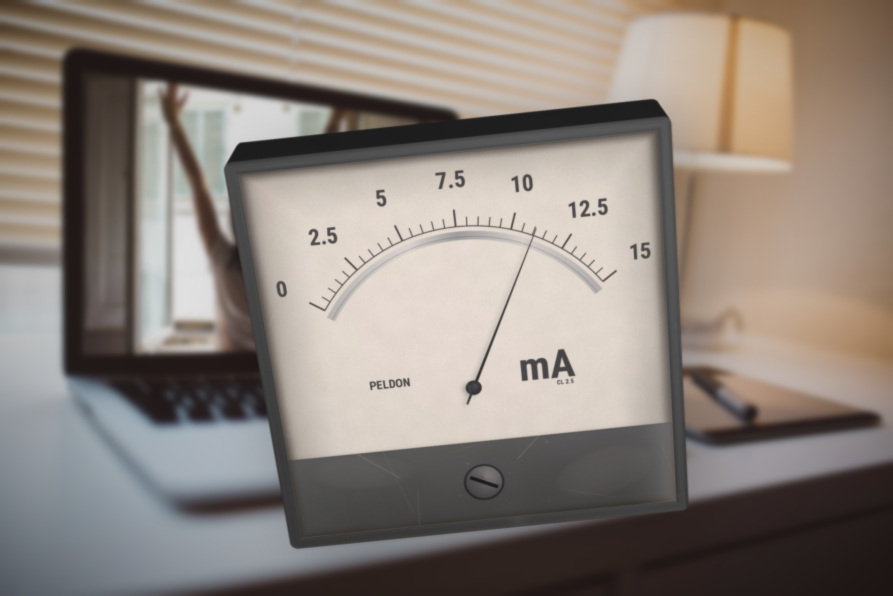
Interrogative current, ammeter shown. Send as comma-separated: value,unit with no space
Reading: 11,mA
